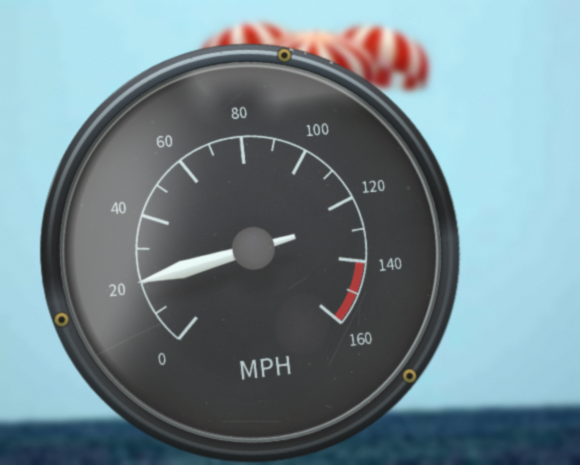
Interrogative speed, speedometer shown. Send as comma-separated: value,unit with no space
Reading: 20,mph
